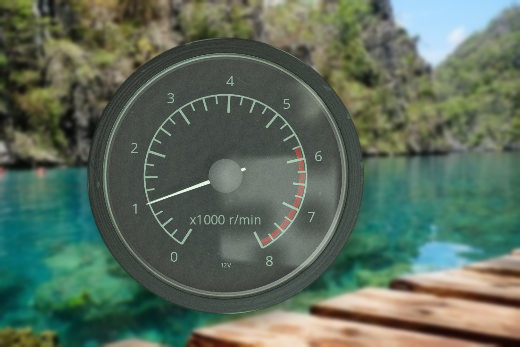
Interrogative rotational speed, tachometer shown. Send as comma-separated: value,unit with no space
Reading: 1000,rpm
